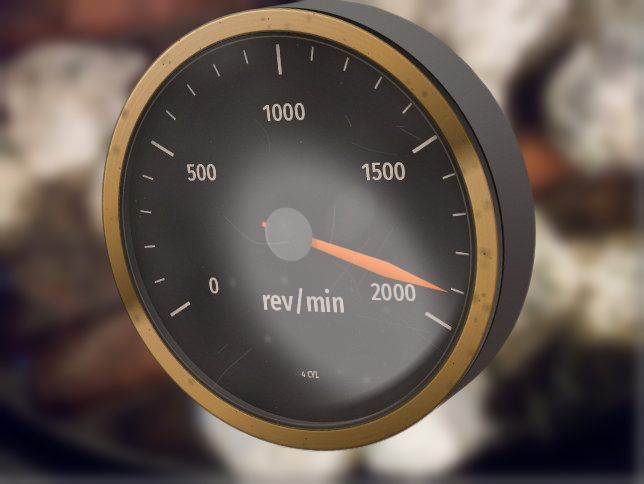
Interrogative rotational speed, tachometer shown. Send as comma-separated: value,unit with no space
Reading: 1900,rpm
